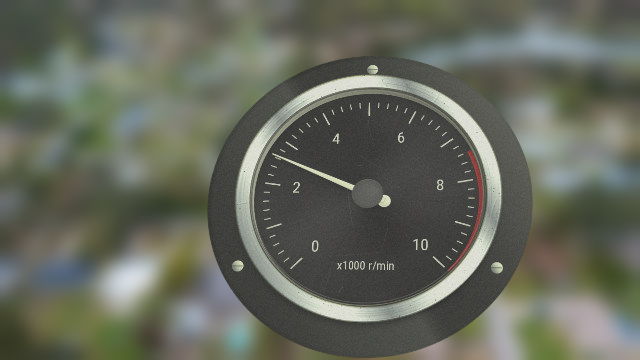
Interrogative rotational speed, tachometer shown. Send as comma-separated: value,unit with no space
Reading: 2600,rpm
